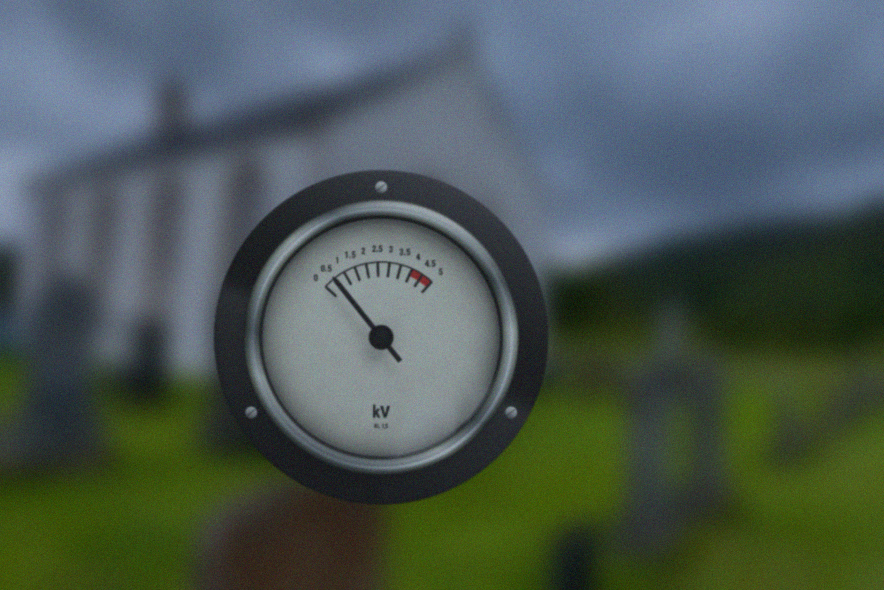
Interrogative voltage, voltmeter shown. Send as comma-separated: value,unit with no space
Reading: 0.5,kV
